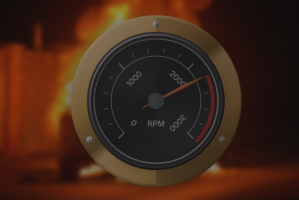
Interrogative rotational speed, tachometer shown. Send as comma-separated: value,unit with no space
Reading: 2200,rpm
